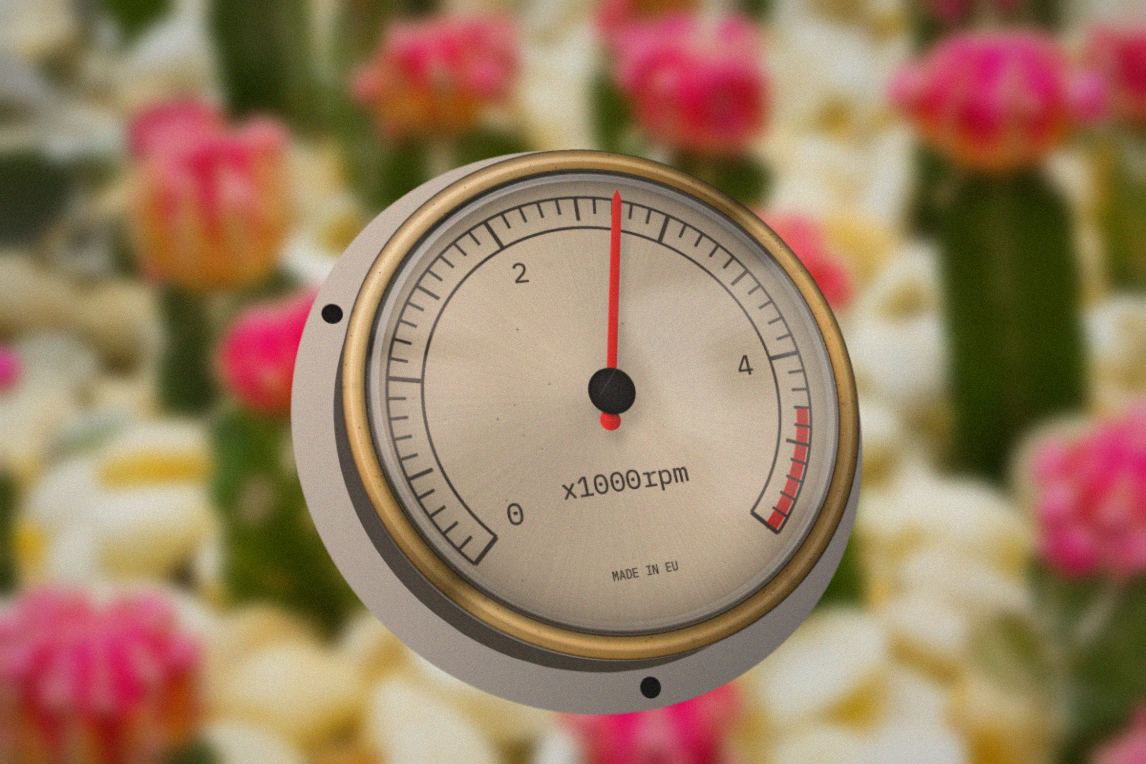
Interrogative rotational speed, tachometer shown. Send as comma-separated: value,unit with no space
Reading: 2700,rpm
